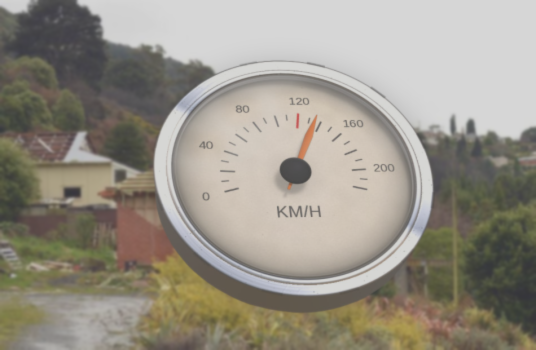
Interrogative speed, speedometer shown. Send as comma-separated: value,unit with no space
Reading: 135,km/h
